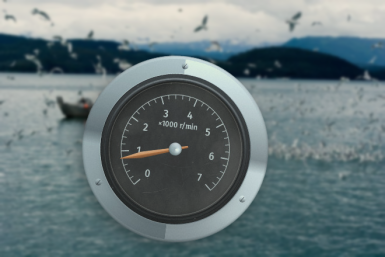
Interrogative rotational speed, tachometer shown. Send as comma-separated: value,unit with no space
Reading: 800,rpm
